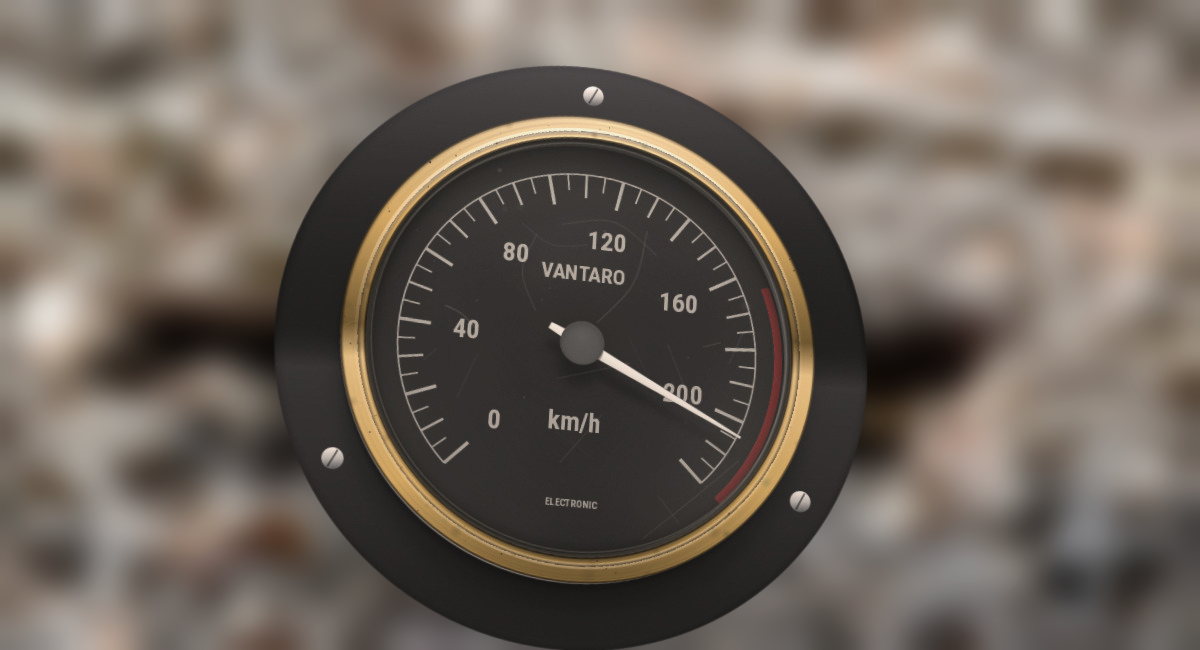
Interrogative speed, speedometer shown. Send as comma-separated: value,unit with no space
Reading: 205,km/h
